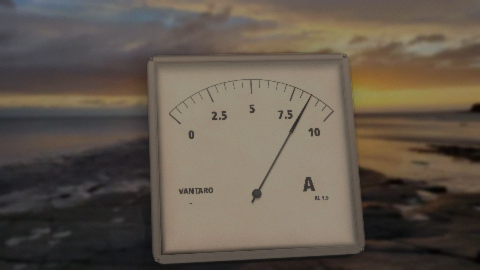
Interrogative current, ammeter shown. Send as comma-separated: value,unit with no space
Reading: 8.5,A
